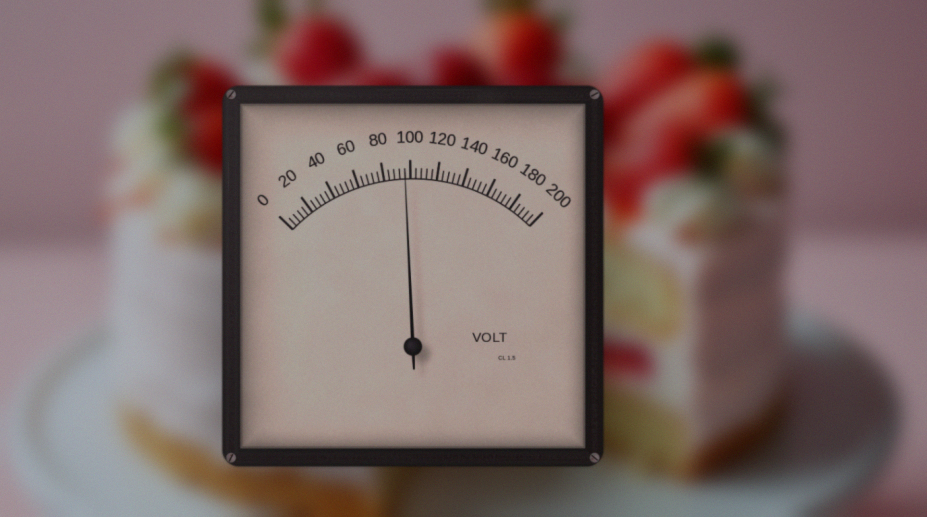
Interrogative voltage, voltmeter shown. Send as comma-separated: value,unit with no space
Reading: 96,V
